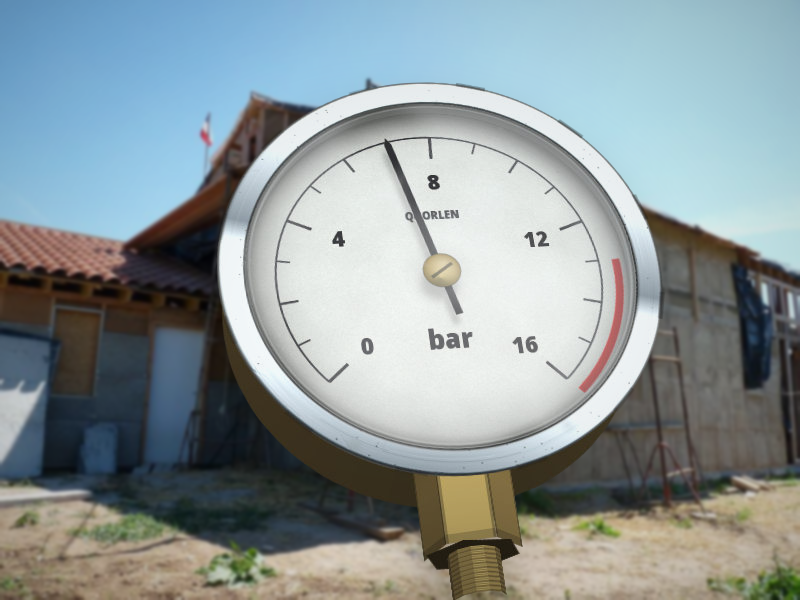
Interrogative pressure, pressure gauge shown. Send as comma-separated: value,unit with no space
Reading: 7,bar
